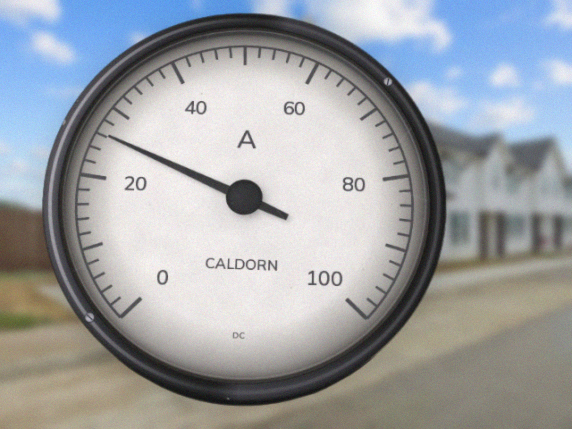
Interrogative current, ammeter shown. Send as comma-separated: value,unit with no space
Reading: 26,A
